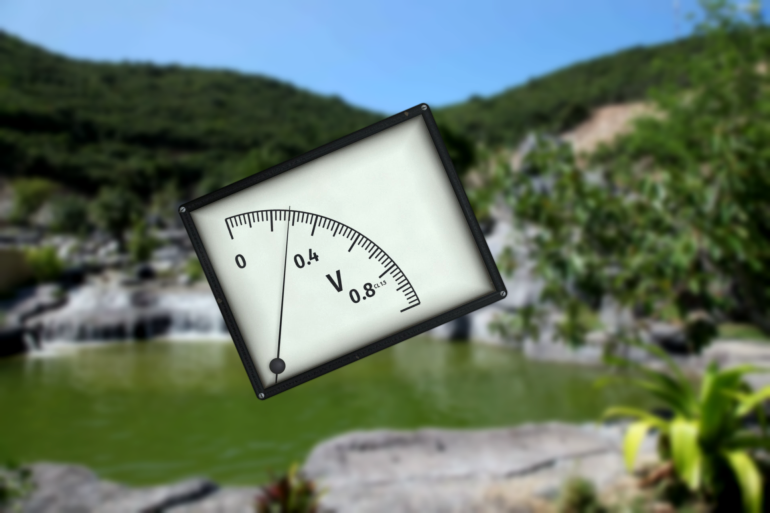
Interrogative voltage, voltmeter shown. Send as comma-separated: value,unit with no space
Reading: 0.28,V
